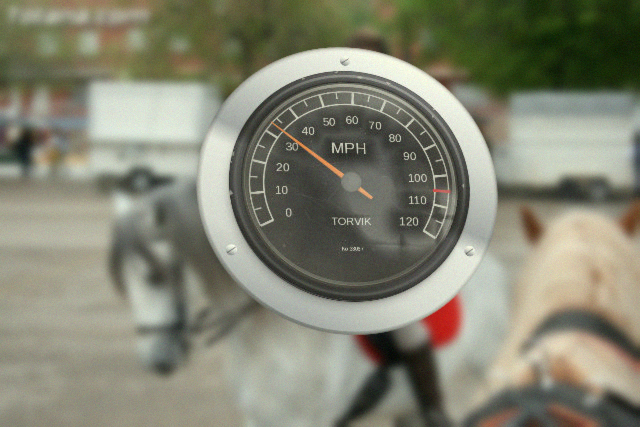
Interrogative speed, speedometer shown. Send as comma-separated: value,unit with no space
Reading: 32.5,mph
